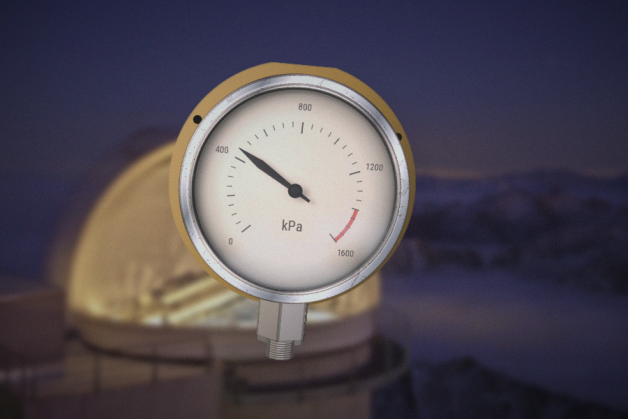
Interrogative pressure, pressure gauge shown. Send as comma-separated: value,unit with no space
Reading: 450,kPa
